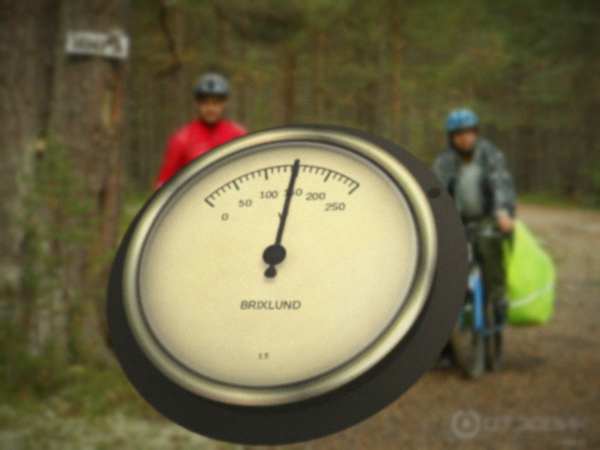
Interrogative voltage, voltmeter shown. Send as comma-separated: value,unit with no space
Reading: 150,V
